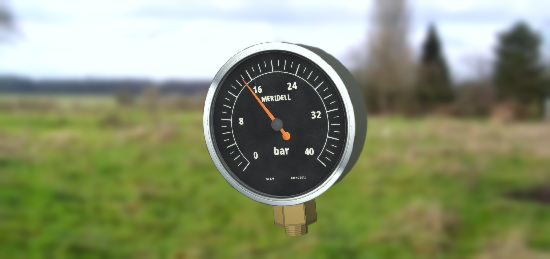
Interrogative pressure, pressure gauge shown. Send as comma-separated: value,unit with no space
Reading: 15,bar
